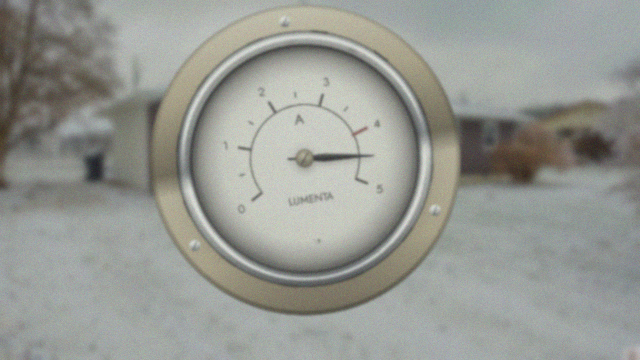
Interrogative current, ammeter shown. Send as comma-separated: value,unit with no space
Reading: 4.5,A
